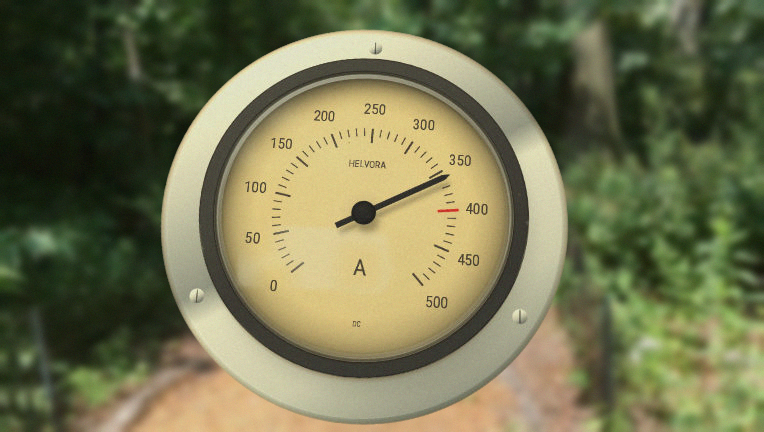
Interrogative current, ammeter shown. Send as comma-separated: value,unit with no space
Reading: 360,A
